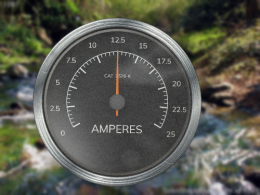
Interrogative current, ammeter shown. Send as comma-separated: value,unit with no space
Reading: 12.5,A
